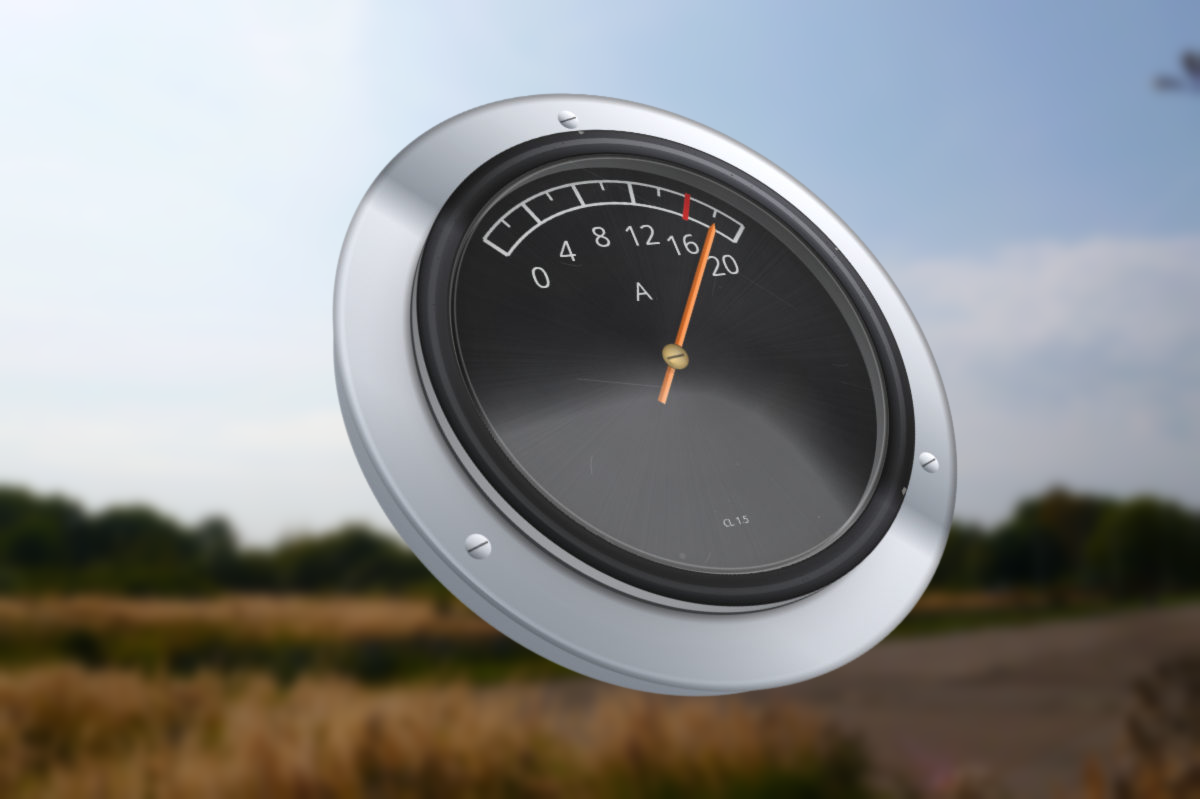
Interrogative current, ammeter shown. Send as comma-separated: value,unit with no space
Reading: 18,A
